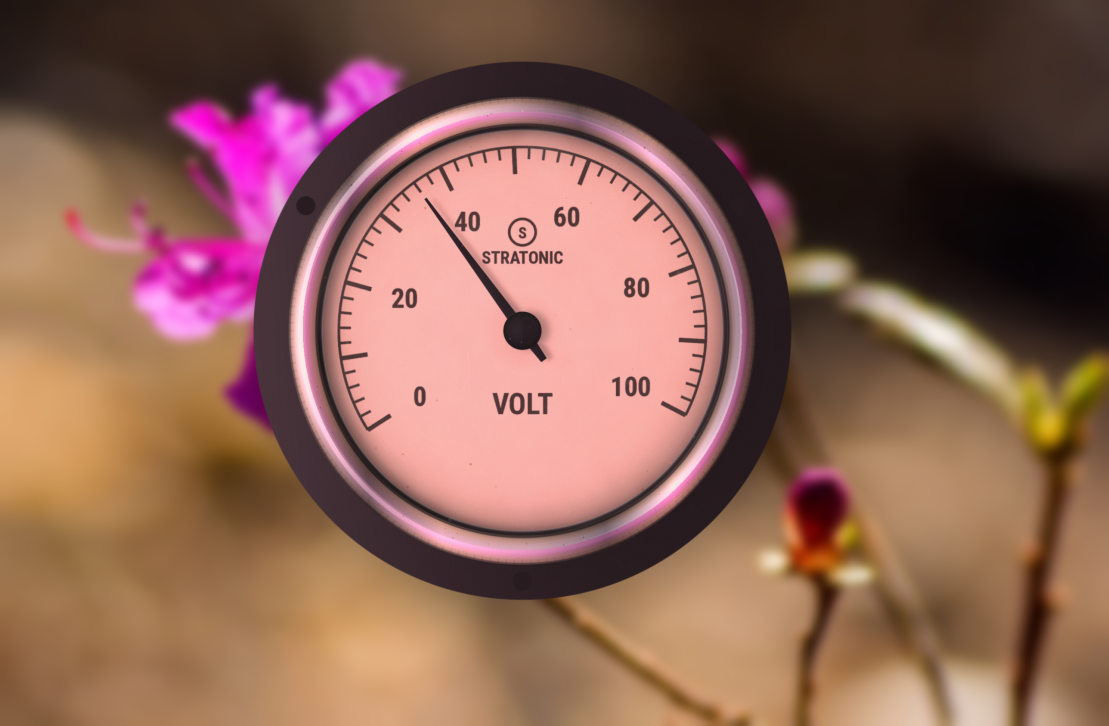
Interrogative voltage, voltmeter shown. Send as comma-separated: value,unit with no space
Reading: 36,V
